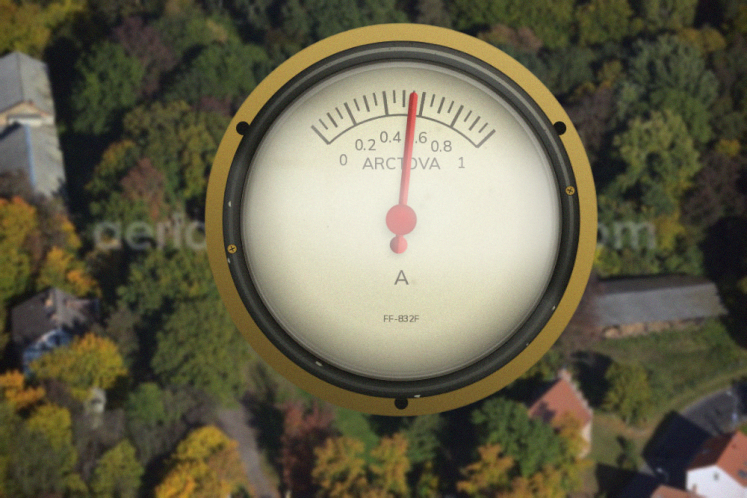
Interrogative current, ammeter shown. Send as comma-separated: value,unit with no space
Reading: 0.55,A
